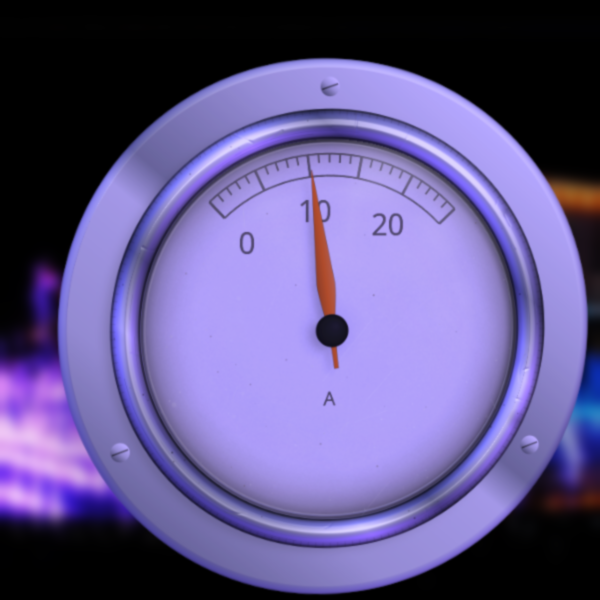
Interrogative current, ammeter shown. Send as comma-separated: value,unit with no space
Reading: 10,A
